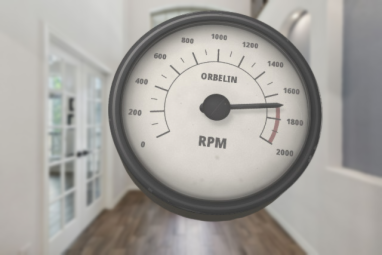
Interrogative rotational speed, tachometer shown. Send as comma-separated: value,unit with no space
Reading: 1700,rpm
